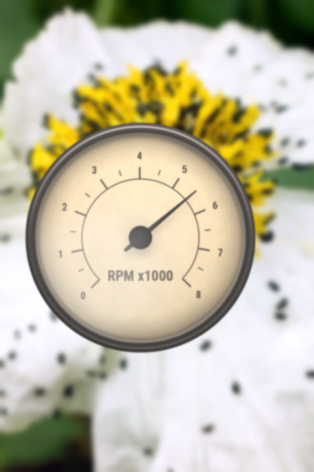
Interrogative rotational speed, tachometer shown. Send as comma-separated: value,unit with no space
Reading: 5500,rpm
